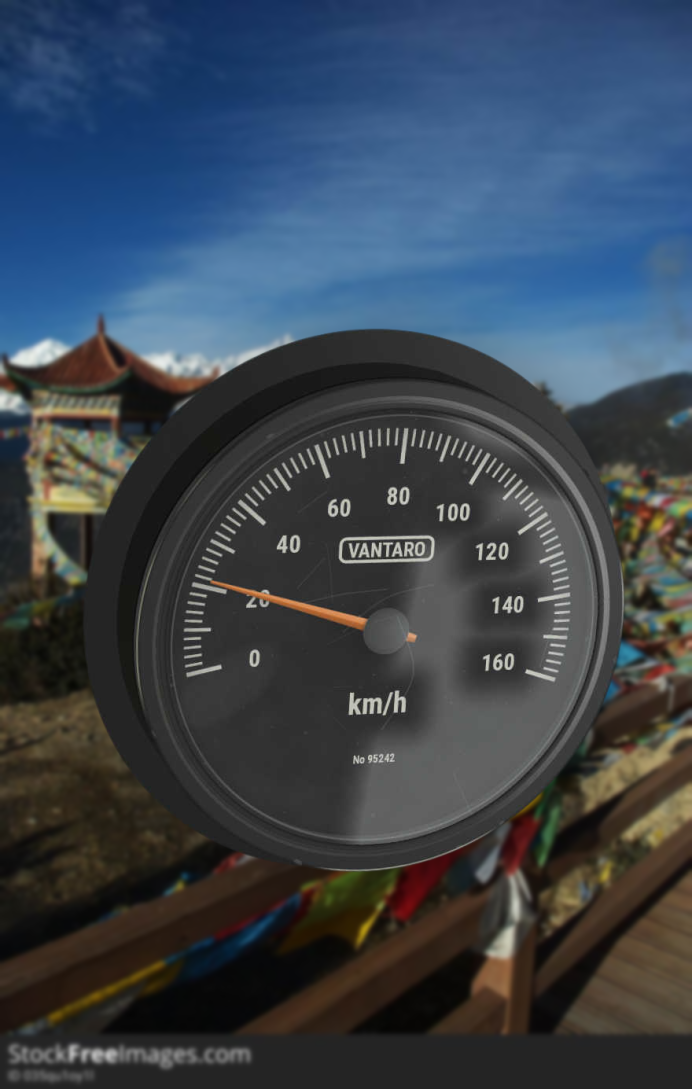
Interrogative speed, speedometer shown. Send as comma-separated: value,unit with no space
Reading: 22,km/h
